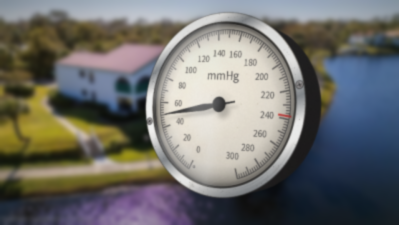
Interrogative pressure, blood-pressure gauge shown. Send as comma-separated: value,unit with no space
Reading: 50,mmHg
